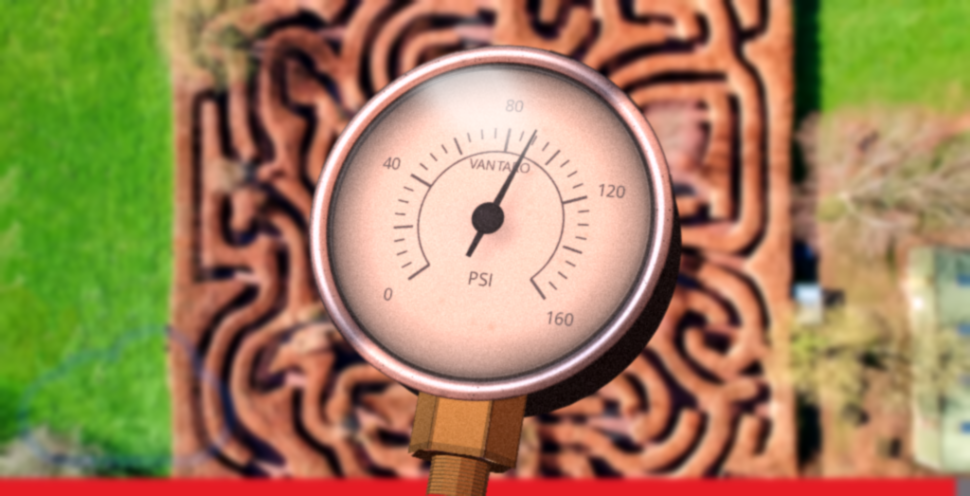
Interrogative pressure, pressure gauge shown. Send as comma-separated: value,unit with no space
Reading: 90,psi
